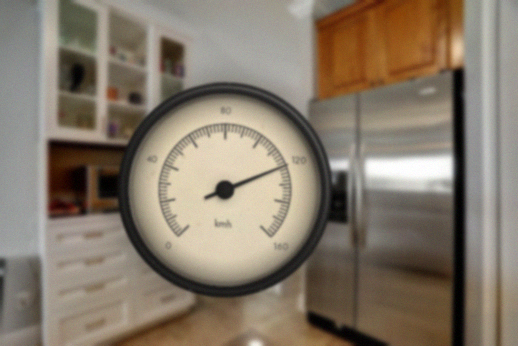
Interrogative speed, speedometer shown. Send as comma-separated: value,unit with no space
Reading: 120,km/h
